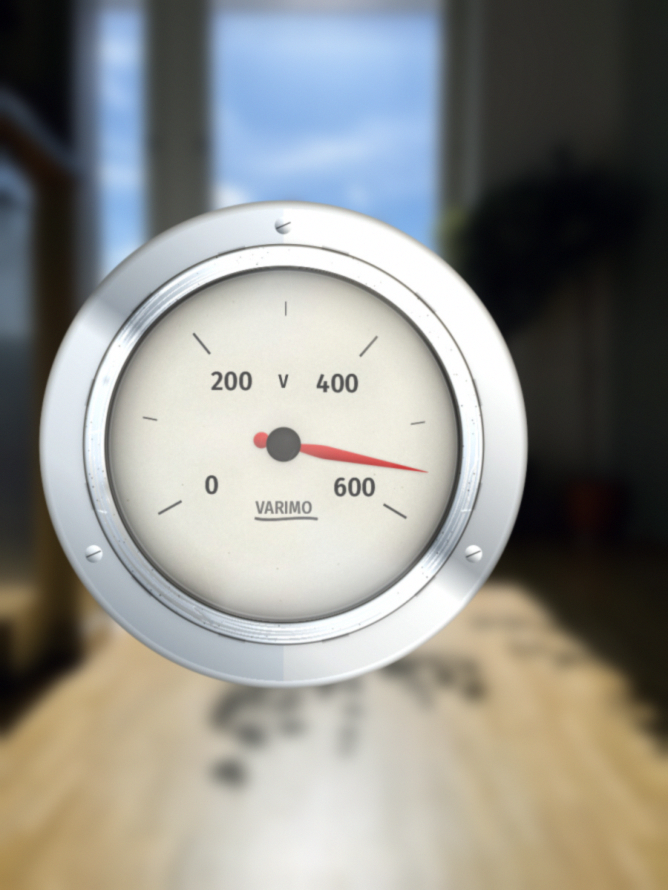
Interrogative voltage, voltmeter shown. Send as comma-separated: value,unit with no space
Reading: 550,V
